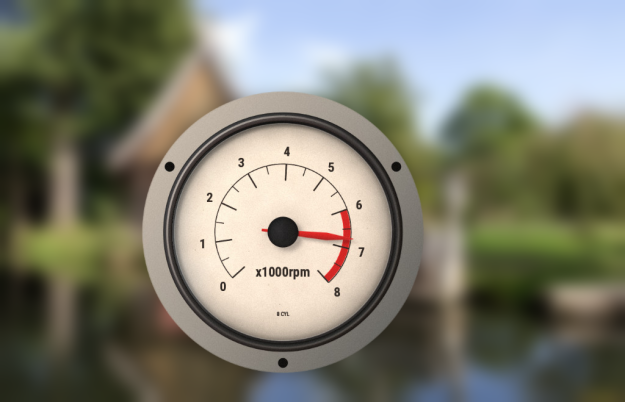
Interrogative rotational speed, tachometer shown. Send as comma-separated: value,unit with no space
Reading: 6750,rpm
